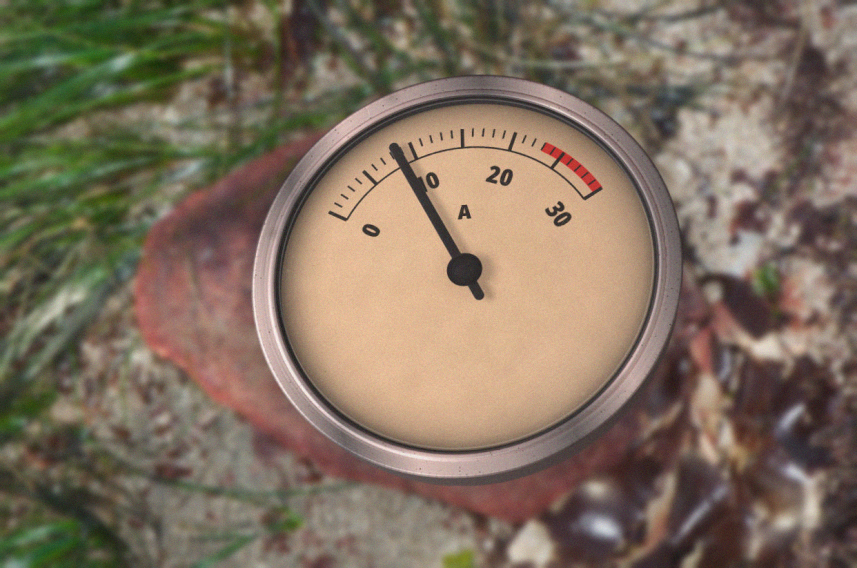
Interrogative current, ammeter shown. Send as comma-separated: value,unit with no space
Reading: 8.5,A
